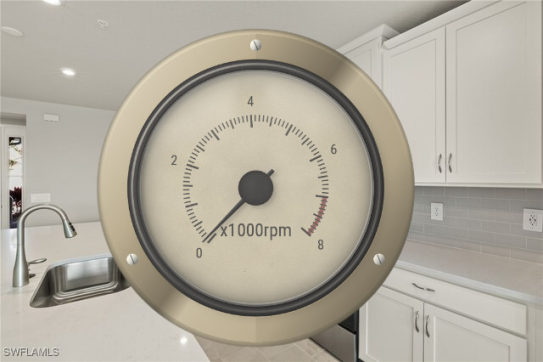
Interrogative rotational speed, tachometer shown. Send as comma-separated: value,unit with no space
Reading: 100,rpm
